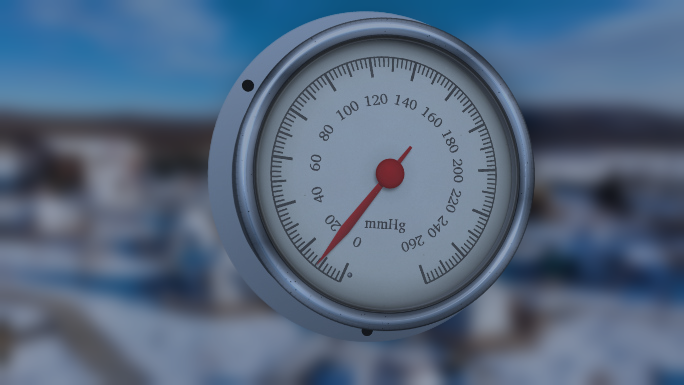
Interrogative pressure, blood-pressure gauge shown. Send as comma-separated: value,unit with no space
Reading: 12,mmHg
